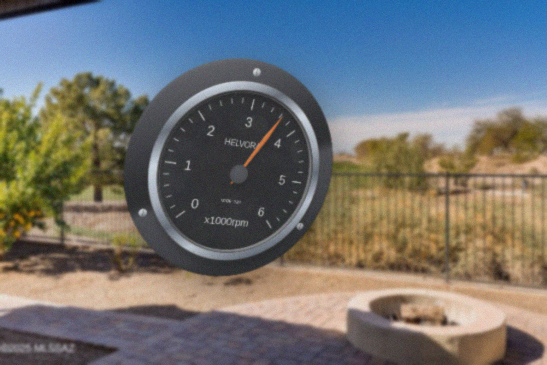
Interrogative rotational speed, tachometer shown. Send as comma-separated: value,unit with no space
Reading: 3600,rpm
